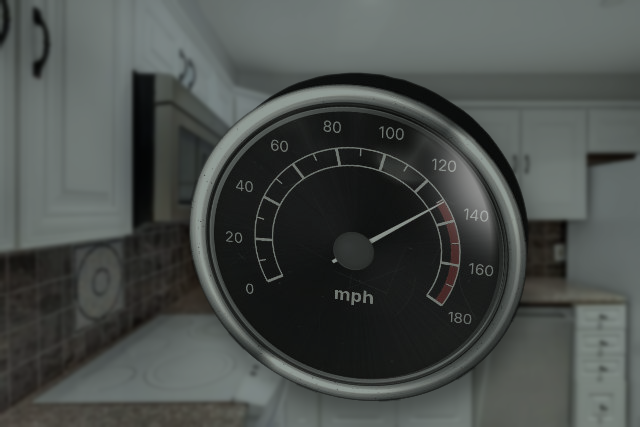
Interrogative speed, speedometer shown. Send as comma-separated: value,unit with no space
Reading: 130,mph
